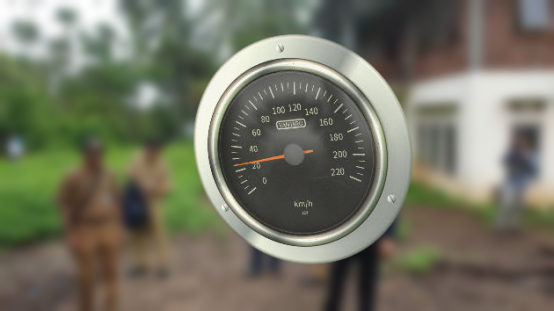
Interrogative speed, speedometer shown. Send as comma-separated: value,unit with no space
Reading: 25,km/h
